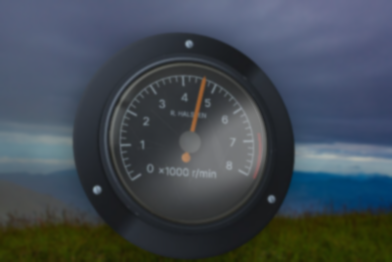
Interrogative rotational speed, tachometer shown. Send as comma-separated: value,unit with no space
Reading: 4600,rpm
